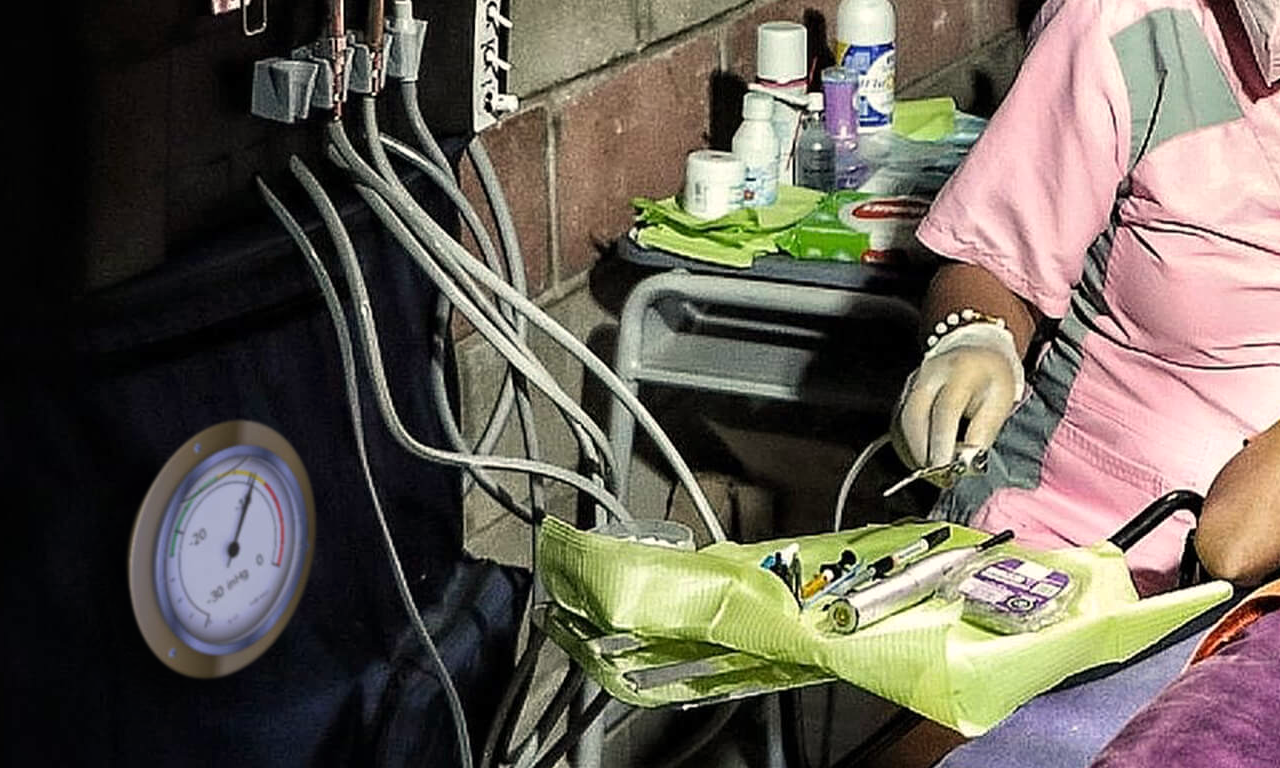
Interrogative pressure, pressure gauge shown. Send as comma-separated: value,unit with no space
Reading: -10,inHg
